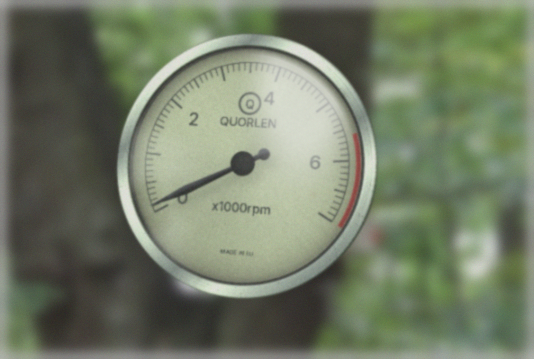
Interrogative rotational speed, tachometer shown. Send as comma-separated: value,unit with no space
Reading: 100,rpm
